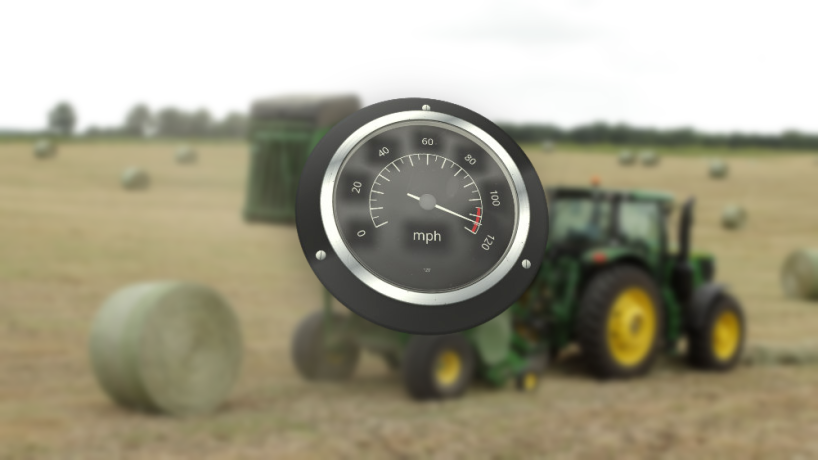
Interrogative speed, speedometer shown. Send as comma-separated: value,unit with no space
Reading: 115,mph
